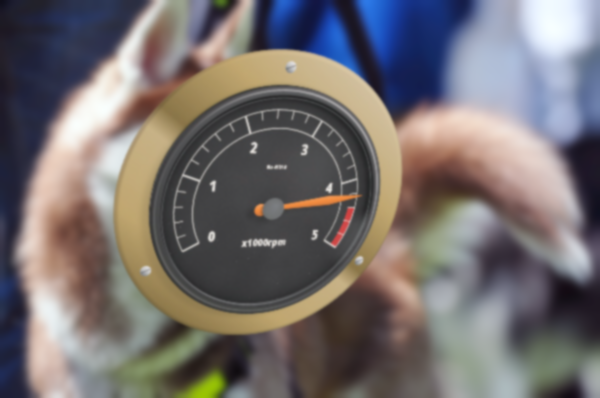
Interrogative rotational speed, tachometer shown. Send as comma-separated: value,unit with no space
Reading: 4200,rpm
